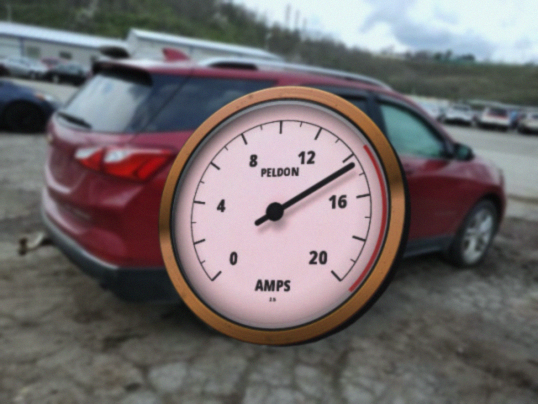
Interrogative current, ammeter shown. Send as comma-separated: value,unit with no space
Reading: 14.5,A
